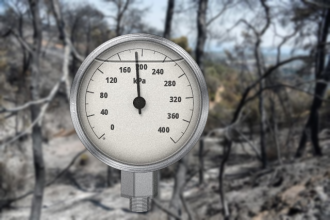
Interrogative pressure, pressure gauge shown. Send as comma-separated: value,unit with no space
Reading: 190,kPa
